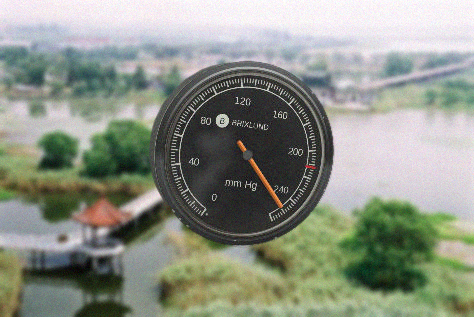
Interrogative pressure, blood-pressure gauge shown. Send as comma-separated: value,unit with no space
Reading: 250,mmHg
